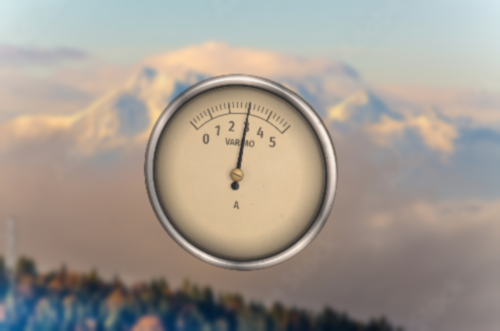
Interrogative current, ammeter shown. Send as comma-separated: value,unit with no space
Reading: 3,A
